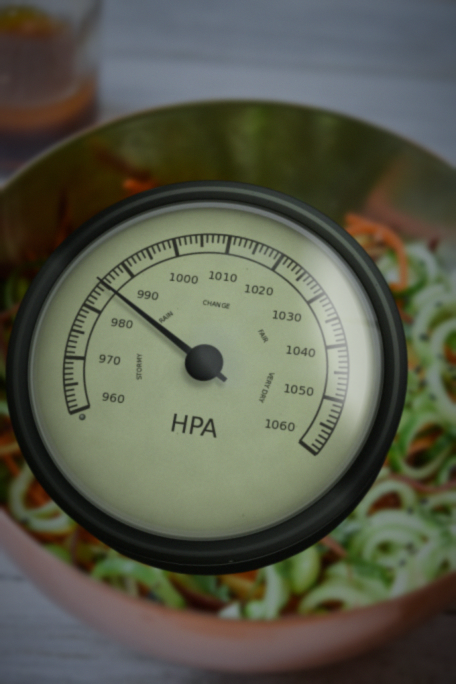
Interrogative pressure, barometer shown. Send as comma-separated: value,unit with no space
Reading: 985,hPa
